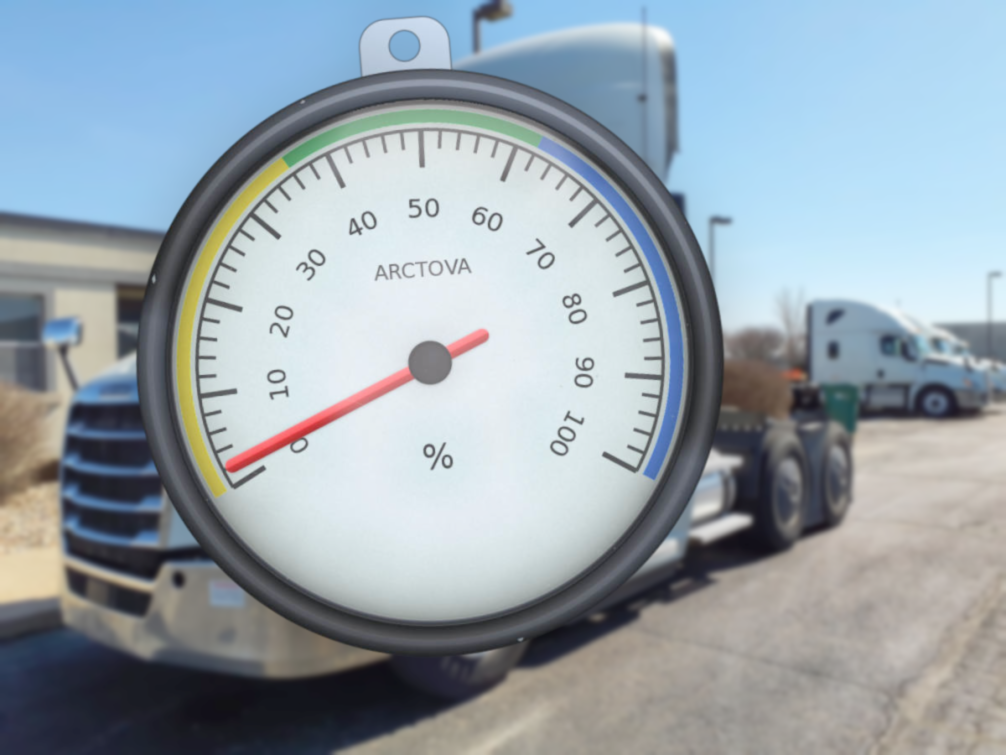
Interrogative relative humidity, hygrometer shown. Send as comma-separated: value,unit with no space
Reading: 2,%
